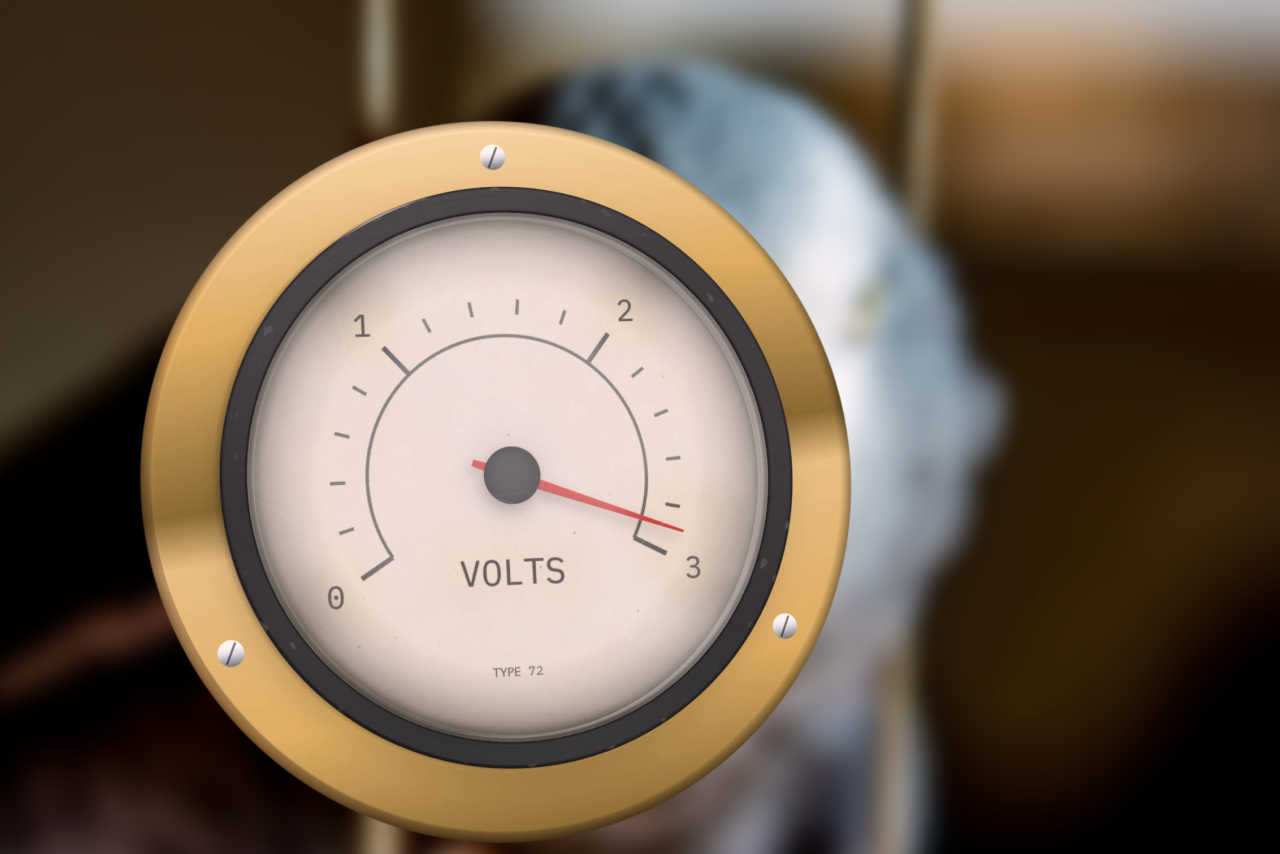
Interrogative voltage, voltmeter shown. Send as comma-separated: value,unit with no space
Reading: 2.9,V
